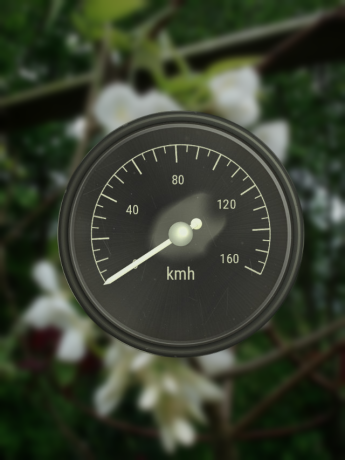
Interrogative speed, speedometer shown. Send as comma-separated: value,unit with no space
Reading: 0,km/h
